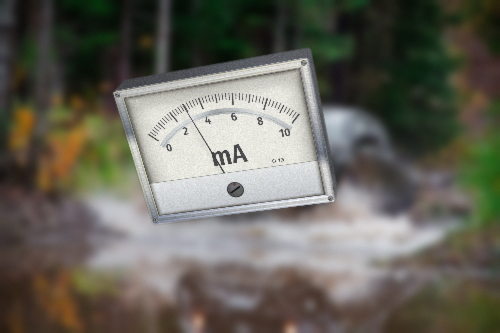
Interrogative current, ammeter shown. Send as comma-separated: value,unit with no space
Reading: 3,mA
